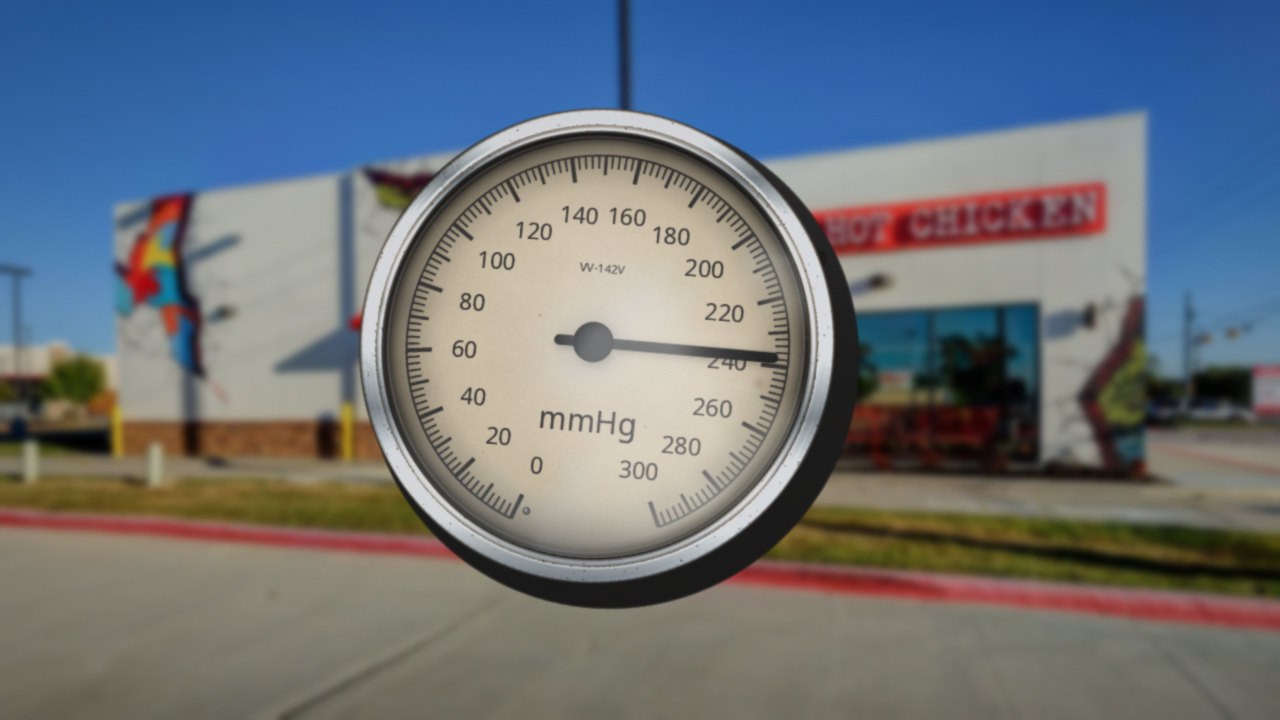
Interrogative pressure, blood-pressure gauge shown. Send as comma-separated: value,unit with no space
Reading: 238,mmHg
